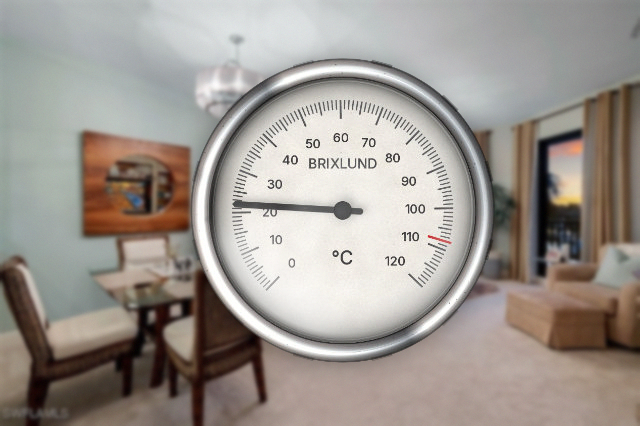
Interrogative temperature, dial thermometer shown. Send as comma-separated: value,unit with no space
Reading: 22,°C
